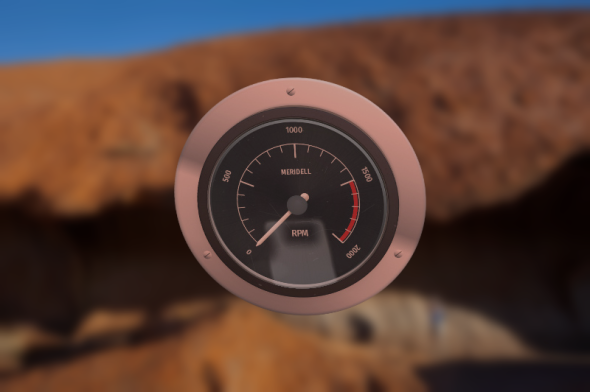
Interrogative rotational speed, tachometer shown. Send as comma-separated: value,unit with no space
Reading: 0,rpm
